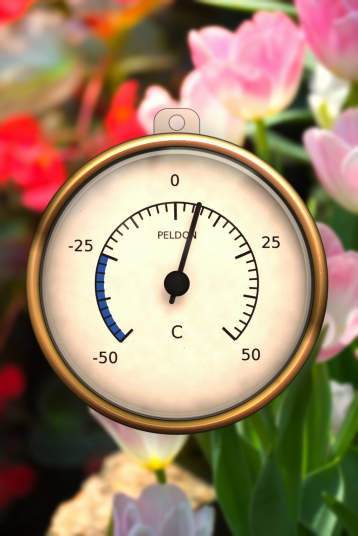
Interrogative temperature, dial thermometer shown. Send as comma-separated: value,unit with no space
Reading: 6.25,°C
